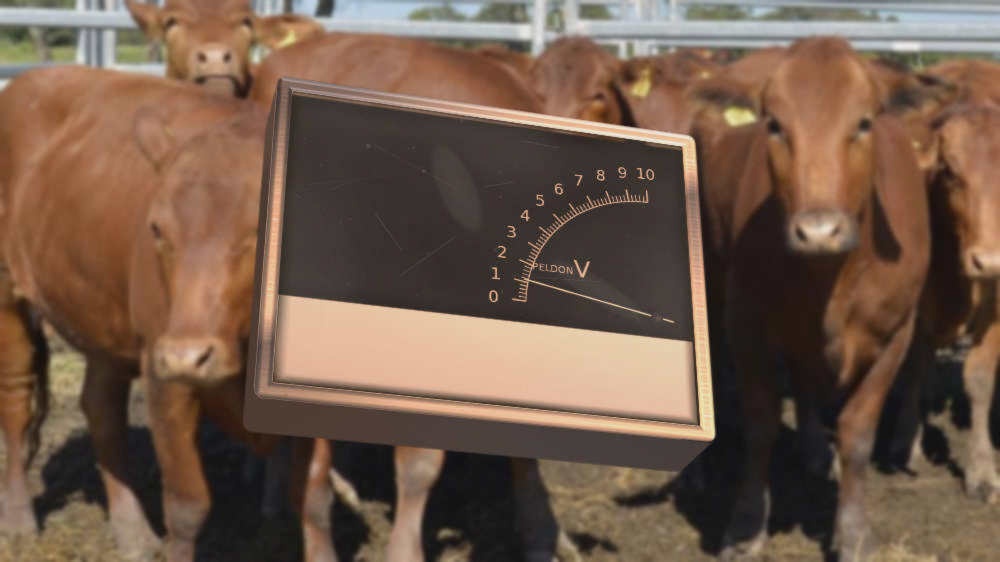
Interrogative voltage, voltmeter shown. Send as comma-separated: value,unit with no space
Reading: 1,V
